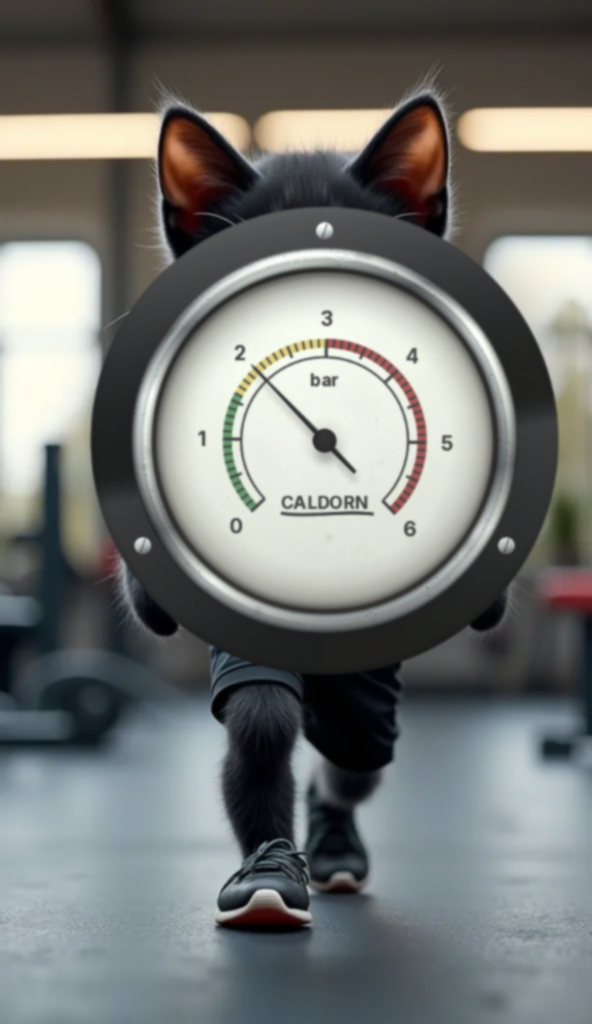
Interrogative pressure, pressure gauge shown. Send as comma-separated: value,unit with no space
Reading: 2,bar
